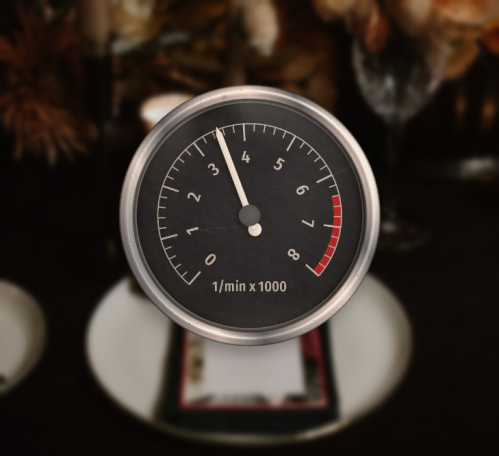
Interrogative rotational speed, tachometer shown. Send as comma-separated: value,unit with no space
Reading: 3500,rpm
